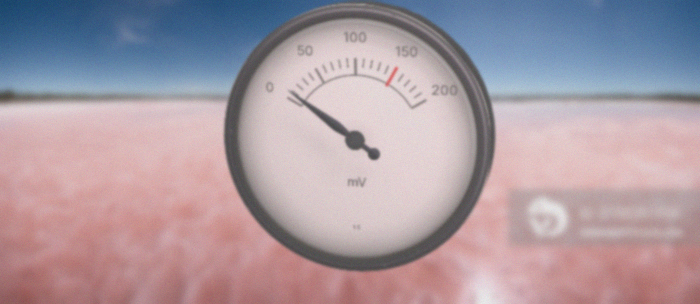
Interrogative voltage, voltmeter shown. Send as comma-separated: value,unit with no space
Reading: 10,mV
